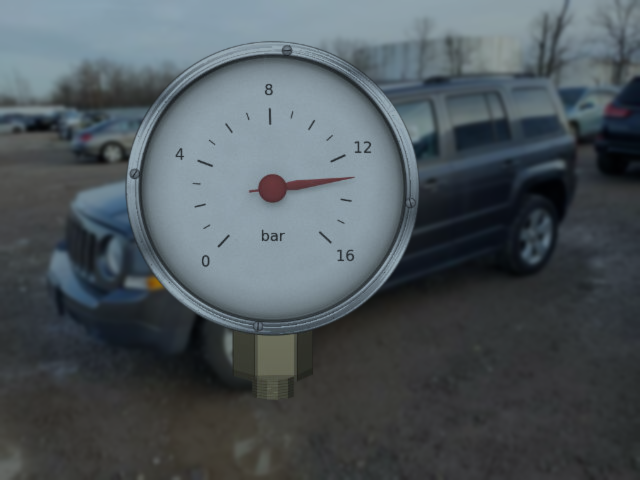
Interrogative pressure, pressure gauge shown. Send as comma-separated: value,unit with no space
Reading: 13,bar
